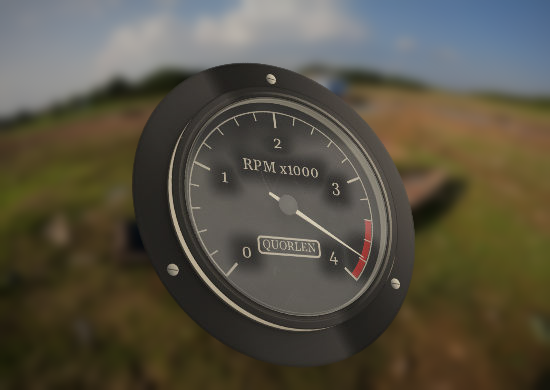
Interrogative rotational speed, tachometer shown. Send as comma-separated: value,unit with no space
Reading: 3800,rpm
